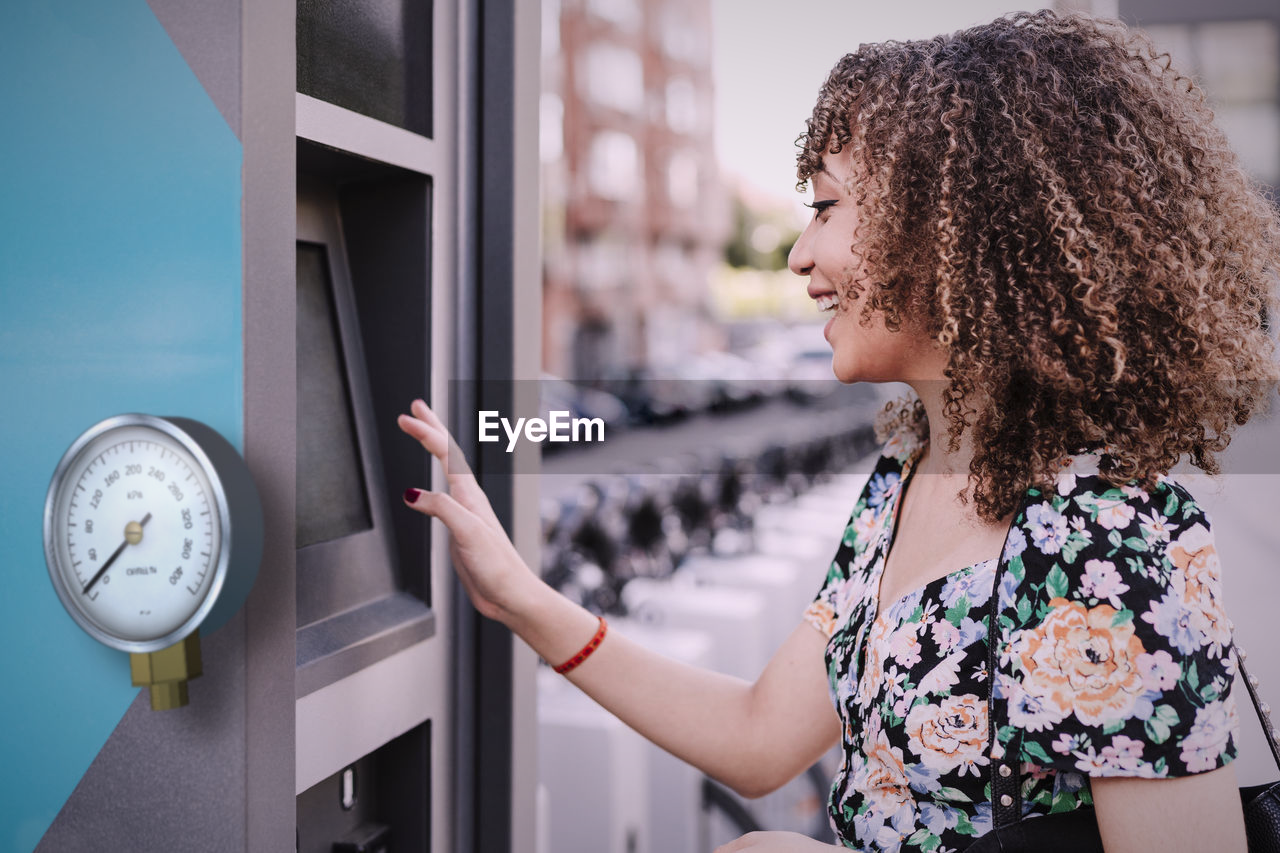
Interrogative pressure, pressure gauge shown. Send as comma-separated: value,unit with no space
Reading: 10,kPa
